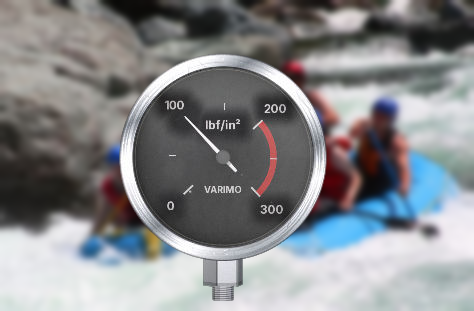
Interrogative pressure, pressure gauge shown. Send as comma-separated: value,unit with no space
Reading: 100,psi
